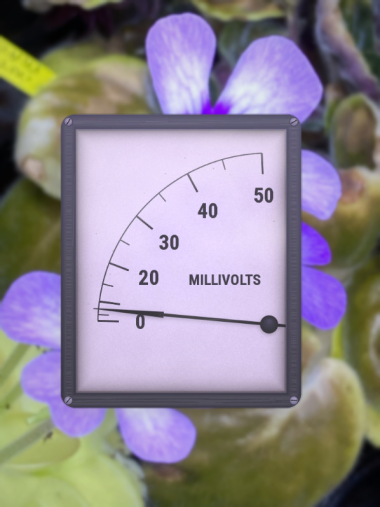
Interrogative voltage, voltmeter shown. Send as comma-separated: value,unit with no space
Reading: 7.5,mV
